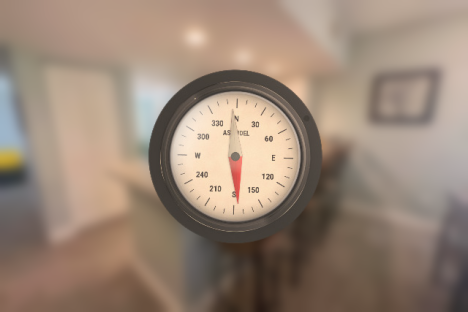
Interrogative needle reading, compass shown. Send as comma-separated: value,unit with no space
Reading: 175,°
